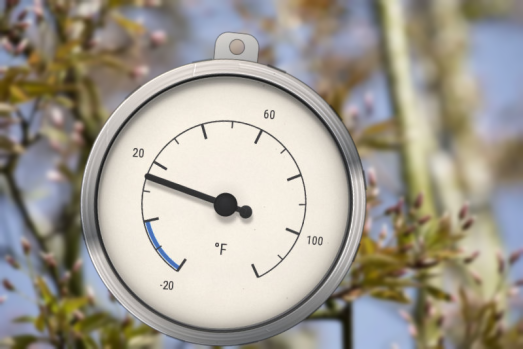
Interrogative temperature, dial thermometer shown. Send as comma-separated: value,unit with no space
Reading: 15,°F
